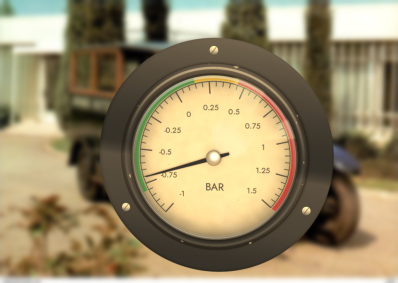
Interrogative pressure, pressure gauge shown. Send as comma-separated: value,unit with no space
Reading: -0.7,bar
